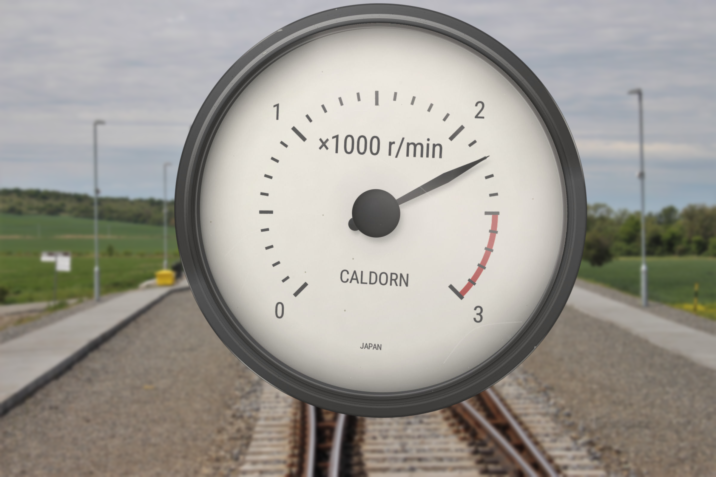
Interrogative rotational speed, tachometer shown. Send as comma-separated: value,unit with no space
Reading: 2200,rpm
